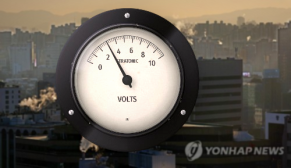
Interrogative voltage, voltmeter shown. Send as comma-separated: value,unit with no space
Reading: 3,V
